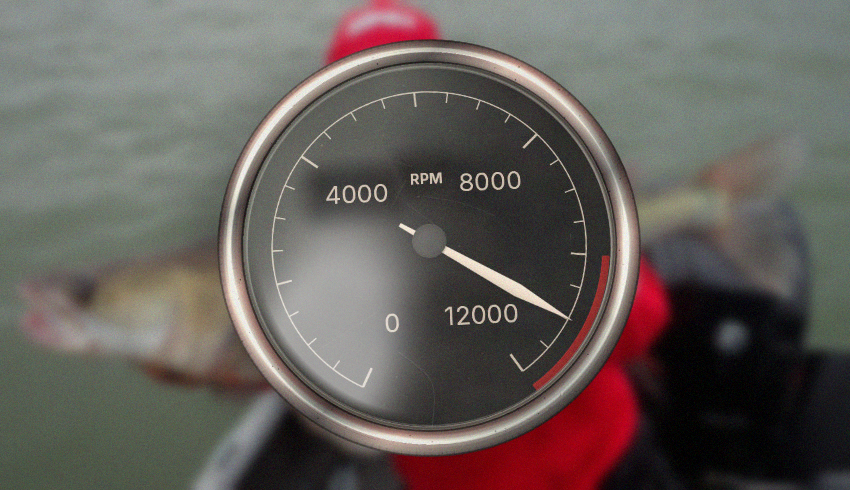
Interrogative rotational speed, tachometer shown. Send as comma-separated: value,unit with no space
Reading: 11000,rpm
